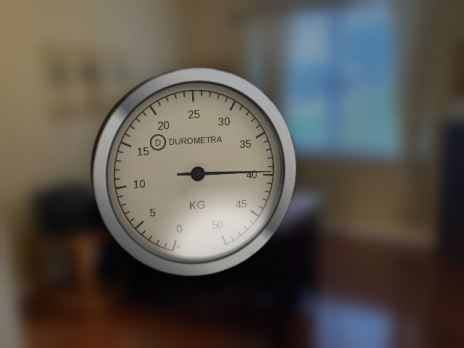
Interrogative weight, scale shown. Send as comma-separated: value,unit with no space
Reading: 39.5,kg
